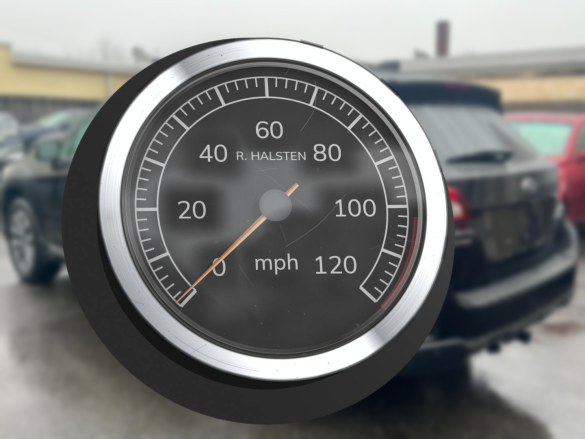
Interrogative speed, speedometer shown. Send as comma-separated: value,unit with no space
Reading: 1,mph
